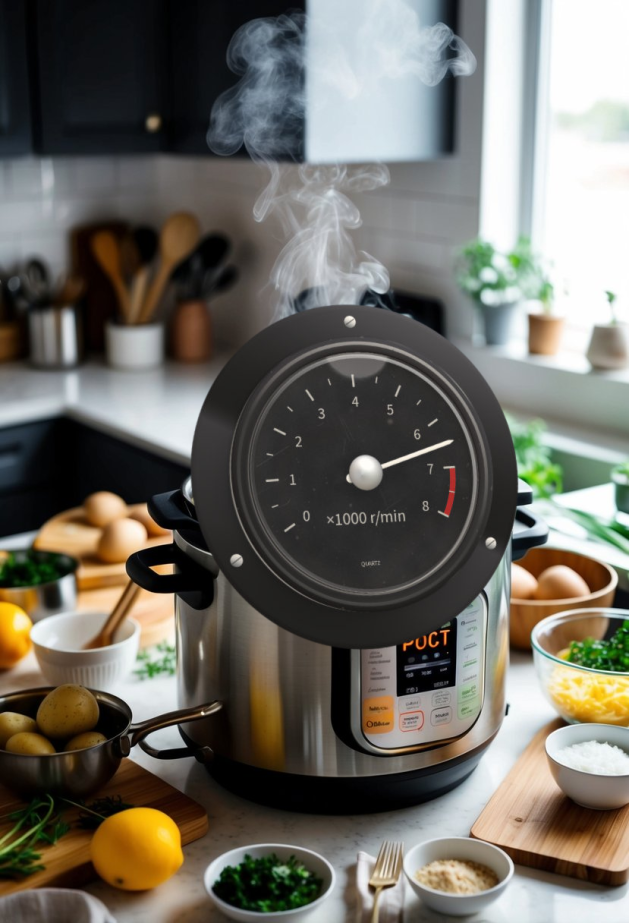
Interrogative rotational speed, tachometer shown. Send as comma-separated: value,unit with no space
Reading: 6500,rpm
